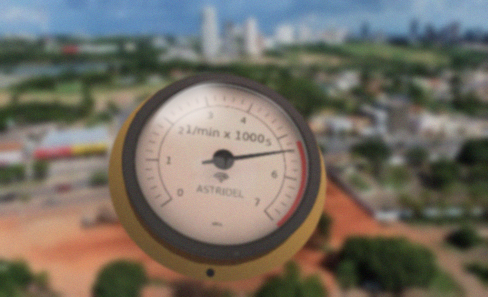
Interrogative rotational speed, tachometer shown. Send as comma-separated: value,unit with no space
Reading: 5400,rpm
